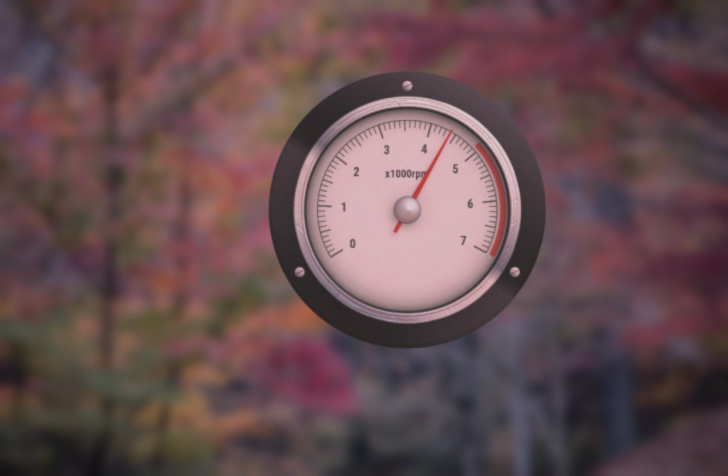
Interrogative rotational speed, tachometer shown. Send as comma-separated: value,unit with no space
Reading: 4400,rpm
